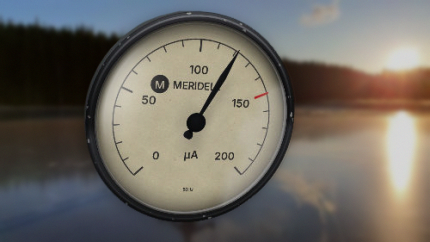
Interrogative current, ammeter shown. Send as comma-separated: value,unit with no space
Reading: 120,µA
